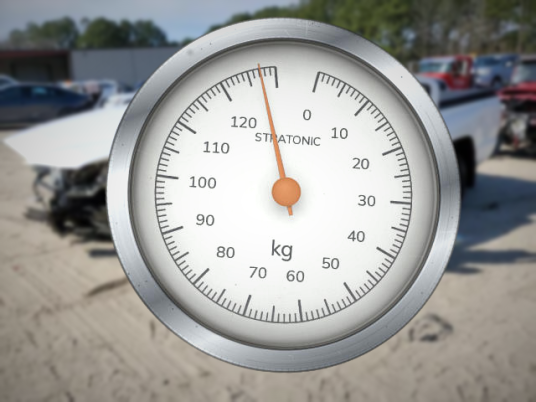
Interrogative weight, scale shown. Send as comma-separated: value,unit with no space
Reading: 127,kg
